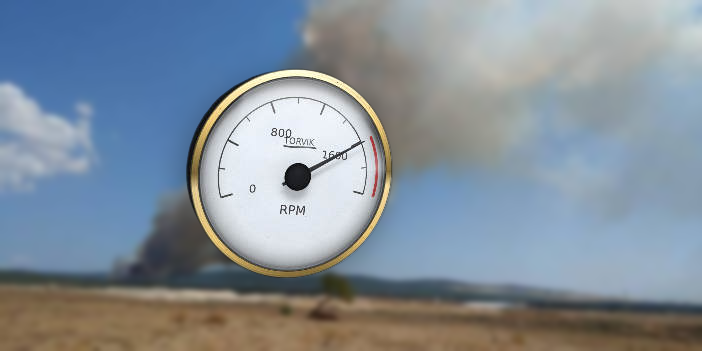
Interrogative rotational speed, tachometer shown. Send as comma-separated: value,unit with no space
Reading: 1600,rpm
